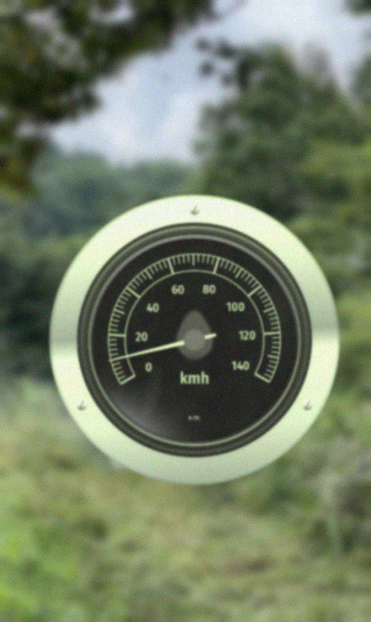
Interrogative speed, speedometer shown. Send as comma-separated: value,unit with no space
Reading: 10,km/h
